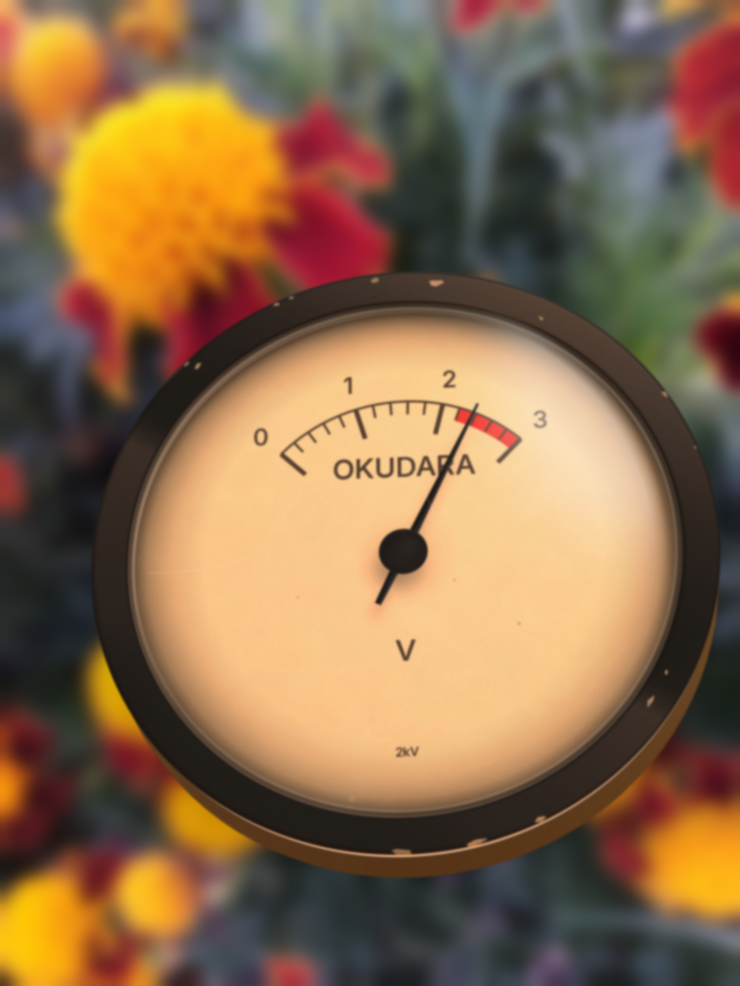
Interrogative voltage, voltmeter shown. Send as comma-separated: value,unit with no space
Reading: 2.4,V
